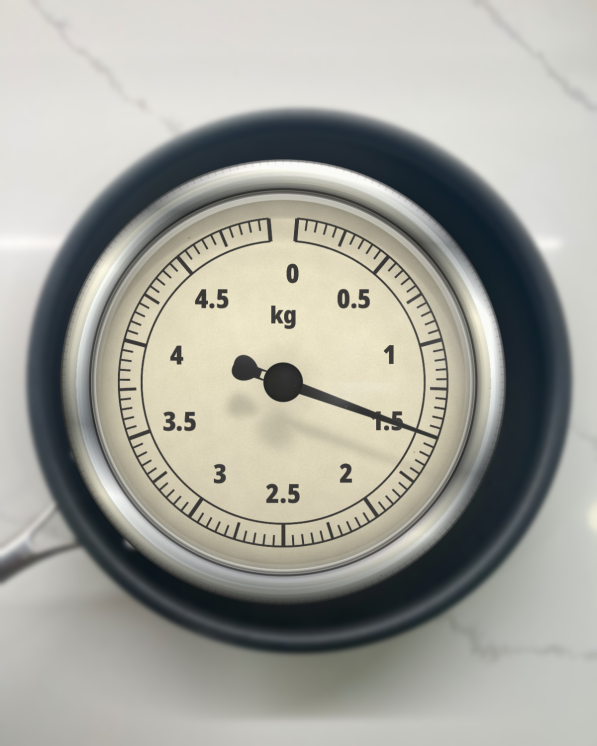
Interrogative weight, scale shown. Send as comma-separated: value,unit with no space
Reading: 1.5,kg
